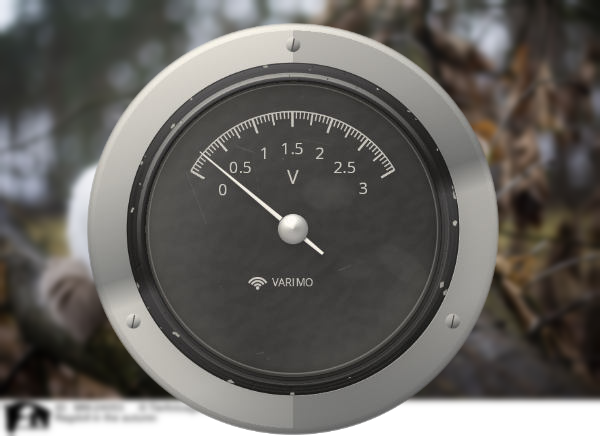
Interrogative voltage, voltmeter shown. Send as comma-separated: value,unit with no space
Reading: 0.25,V
